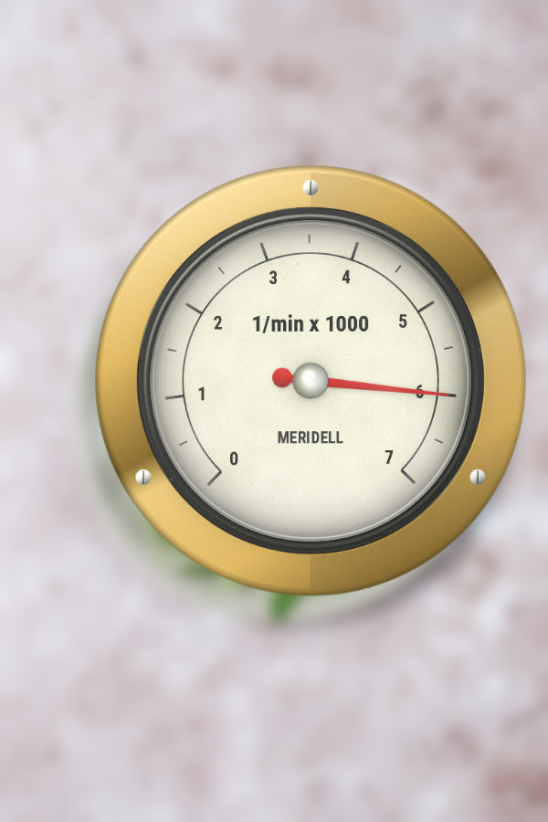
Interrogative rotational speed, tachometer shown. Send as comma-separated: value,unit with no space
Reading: 6000,rpm
